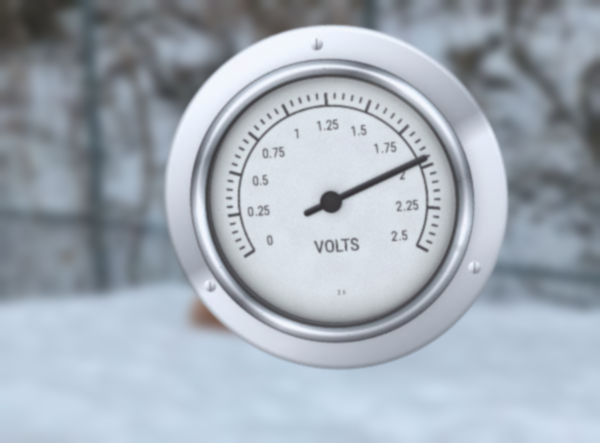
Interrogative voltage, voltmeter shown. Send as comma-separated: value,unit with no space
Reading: 1.95,V
